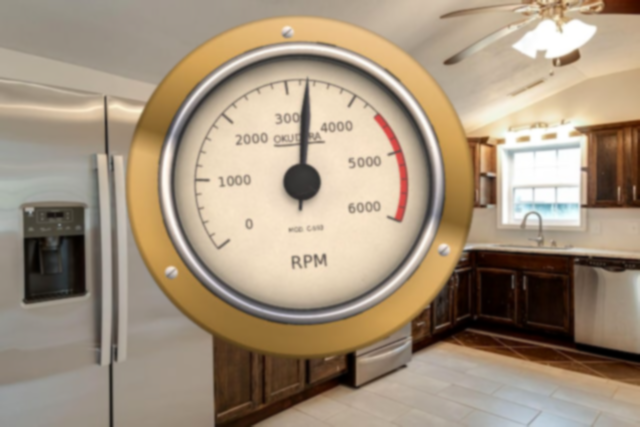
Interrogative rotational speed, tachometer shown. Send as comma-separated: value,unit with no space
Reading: 3300,rpm
